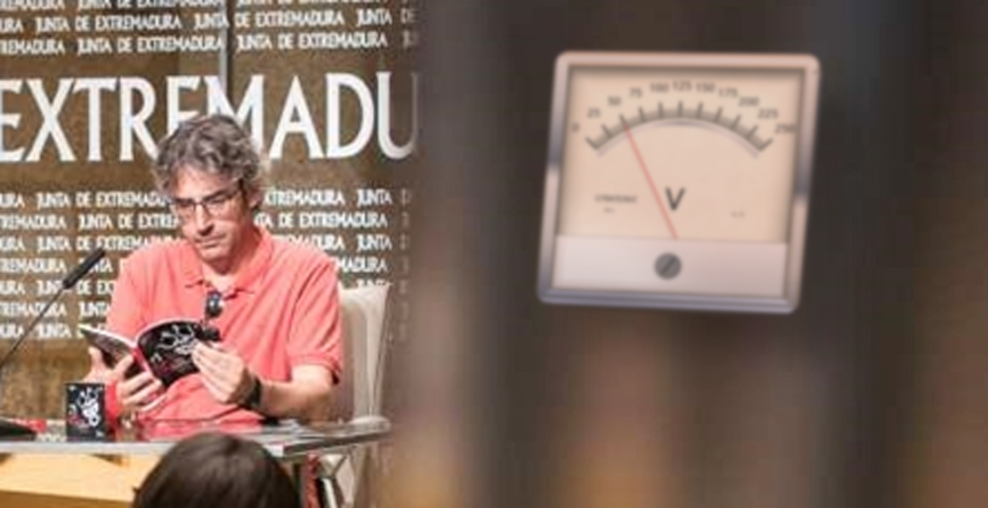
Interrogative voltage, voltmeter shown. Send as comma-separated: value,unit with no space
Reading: 50,V
